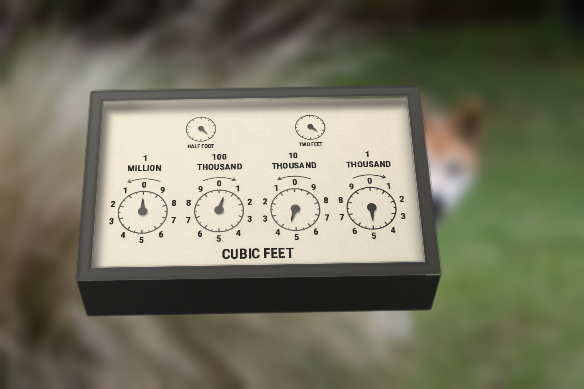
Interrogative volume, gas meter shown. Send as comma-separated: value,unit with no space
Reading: 4500,ft³
